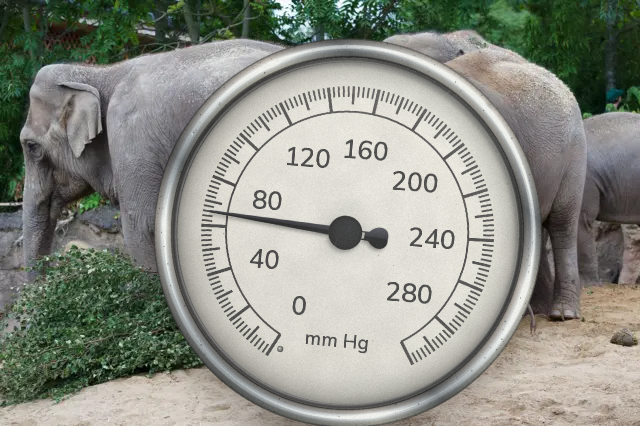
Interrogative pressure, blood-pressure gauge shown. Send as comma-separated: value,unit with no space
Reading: 66,mmHg
